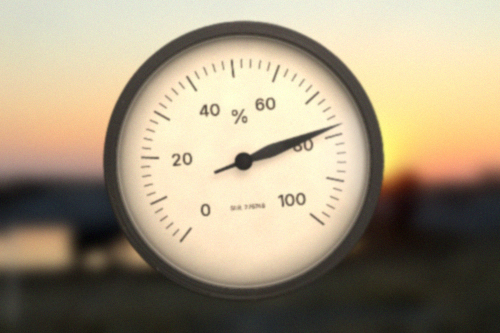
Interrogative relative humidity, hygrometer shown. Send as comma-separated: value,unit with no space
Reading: 78,%
